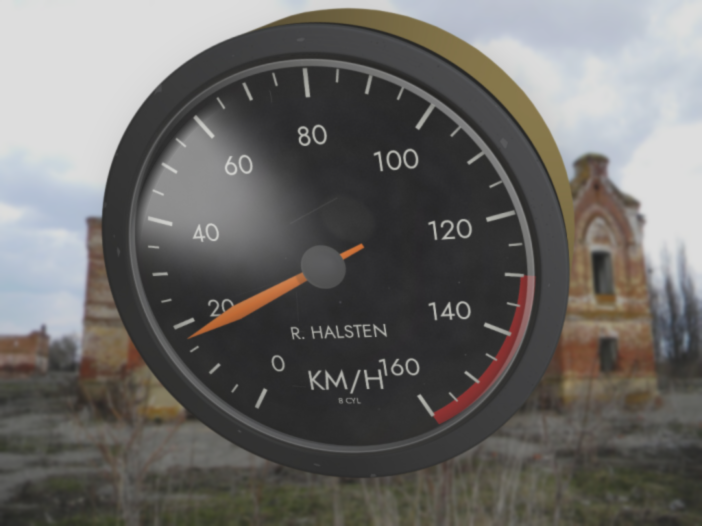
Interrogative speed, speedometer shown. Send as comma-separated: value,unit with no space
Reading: 17.5,km/h
